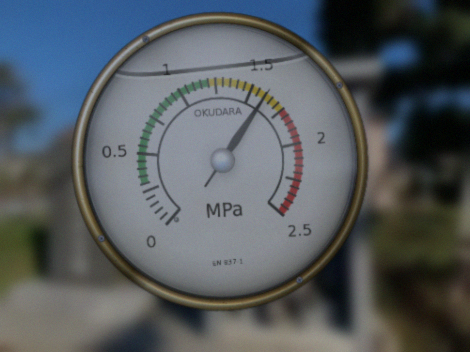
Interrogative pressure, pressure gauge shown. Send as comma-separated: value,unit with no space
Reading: 1.6,MPa
